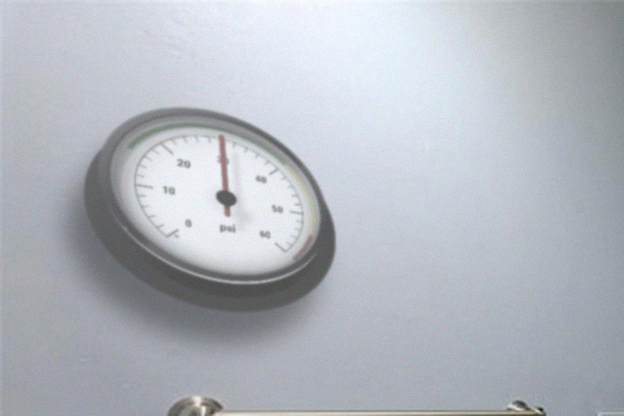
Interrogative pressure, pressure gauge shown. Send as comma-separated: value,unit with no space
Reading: 30,psi
